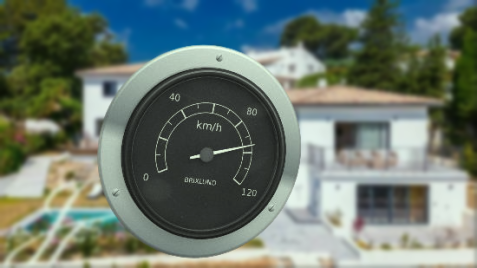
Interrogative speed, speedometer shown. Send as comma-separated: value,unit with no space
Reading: 95,km/h
